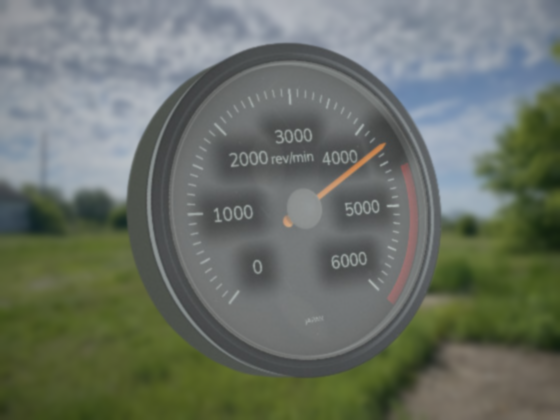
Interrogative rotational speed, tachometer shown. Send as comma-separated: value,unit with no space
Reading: 4300,rpm
